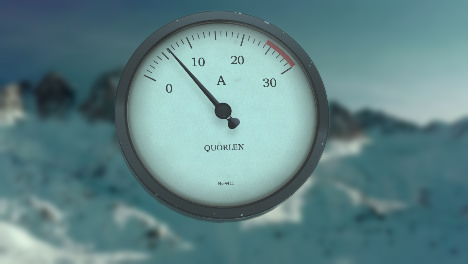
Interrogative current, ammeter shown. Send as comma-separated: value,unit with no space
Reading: 6,A
